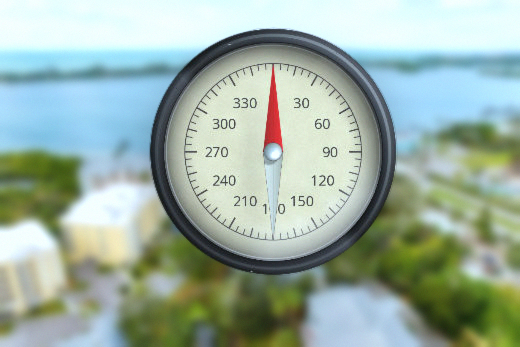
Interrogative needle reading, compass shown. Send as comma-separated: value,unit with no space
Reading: 0,°
